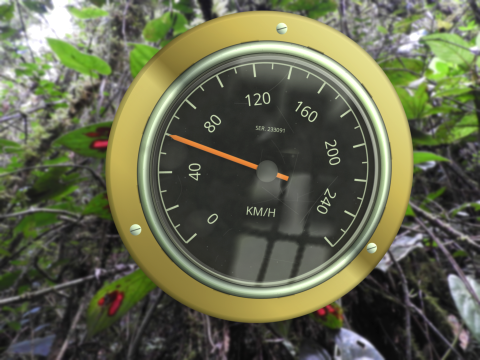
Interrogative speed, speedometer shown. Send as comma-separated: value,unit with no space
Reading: 60,km/h
